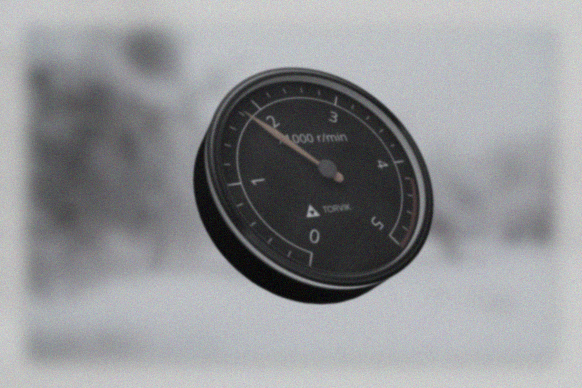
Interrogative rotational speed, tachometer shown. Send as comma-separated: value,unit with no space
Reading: 1800,rpm
